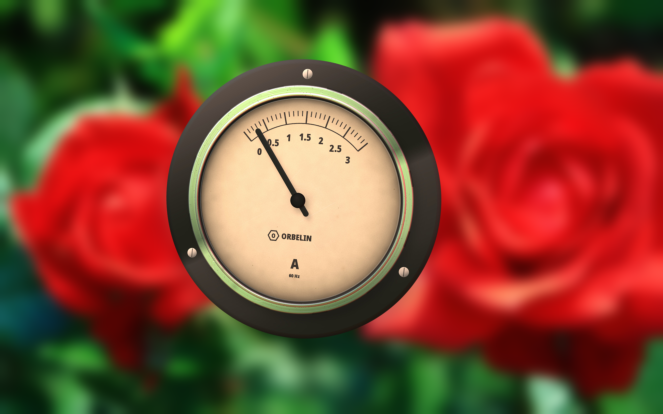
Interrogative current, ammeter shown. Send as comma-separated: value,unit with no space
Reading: 0.3,A
